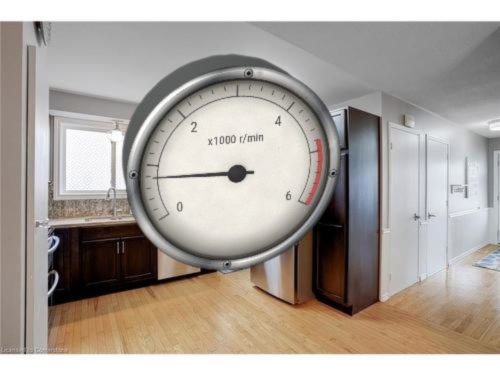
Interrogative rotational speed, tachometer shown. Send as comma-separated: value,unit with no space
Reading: 800,rpm
